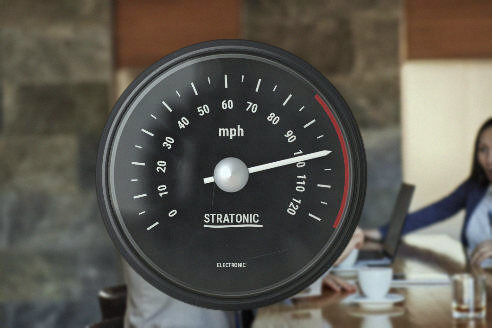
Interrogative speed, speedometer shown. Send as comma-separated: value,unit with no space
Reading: 100,mph
